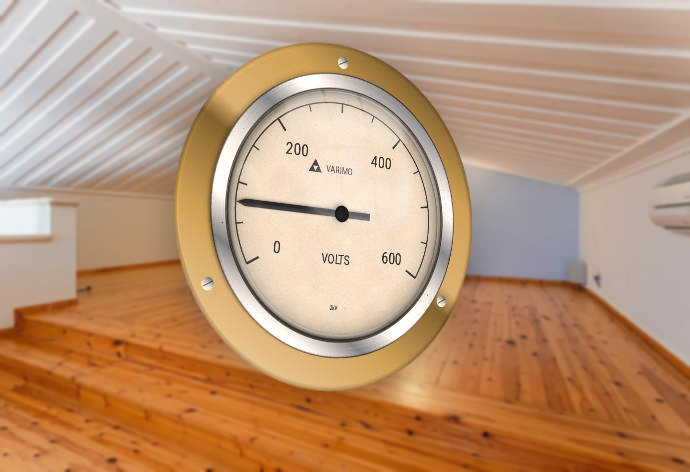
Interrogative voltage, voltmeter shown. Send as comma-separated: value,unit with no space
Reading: 75,V
